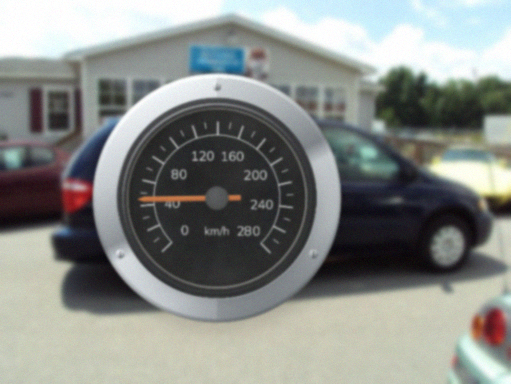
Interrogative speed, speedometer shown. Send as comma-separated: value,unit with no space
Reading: 45,km/h
